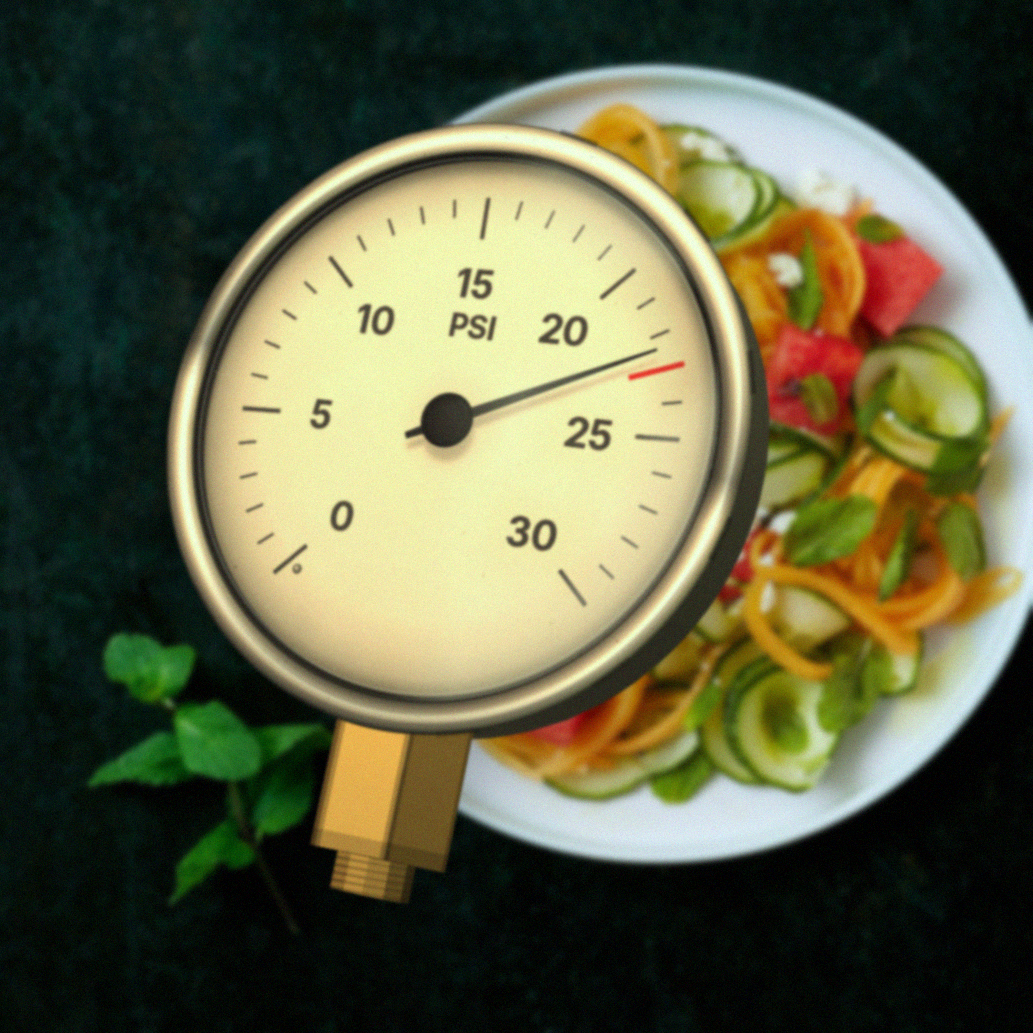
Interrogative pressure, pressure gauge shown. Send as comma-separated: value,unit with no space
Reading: 22.5,psi
